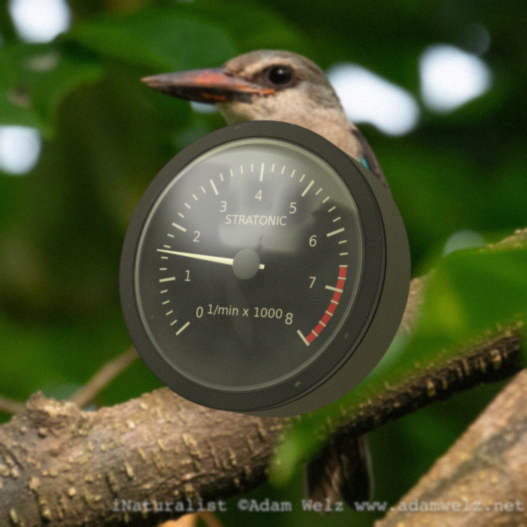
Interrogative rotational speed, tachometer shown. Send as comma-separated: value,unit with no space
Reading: 1500,rpm
